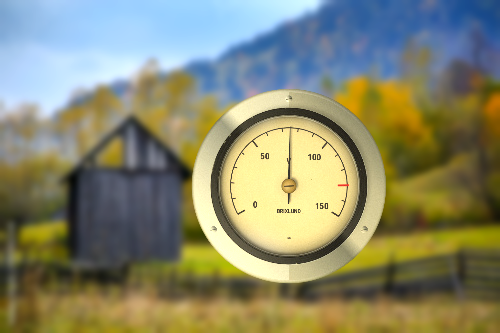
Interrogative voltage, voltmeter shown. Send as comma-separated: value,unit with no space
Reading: 75,V
